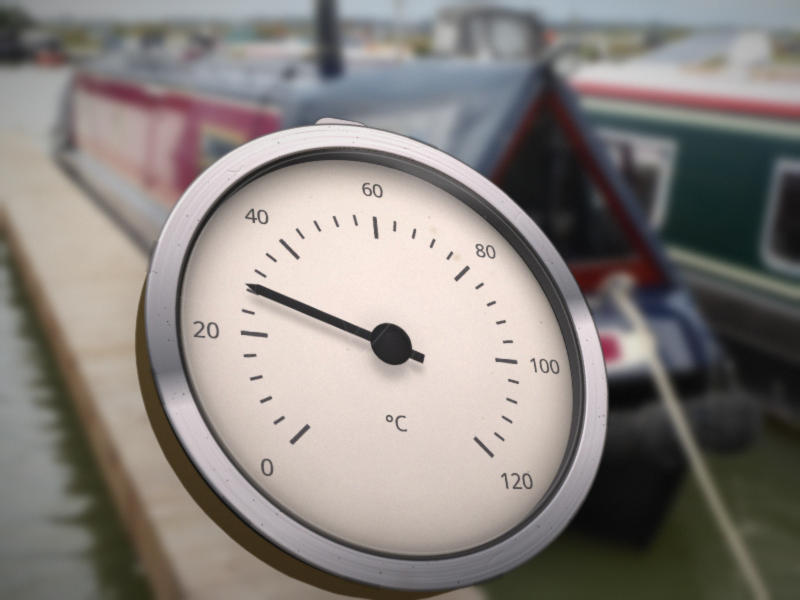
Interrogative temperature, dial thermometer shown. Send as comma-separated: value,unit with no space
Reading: 28,°C
